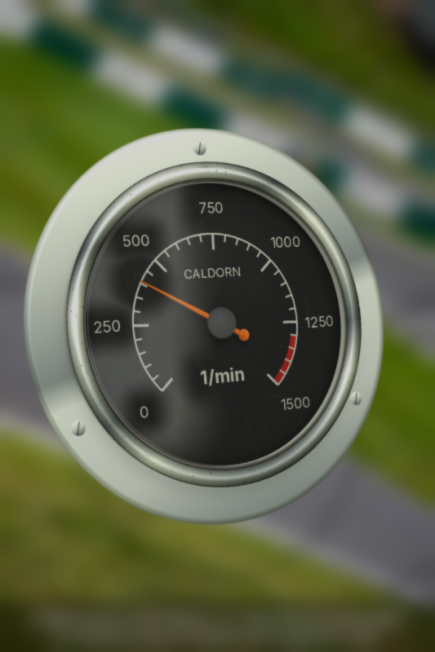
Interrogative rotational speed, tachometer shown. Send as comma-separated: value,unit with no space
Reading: 400,rpm
